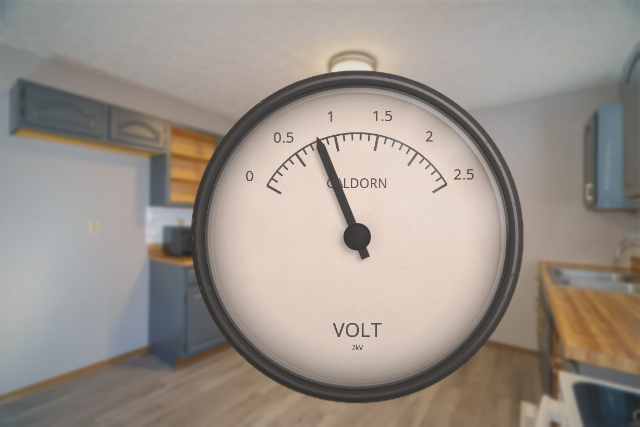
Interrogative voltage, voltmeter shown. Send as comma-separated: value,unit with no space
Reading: 0.8,V
